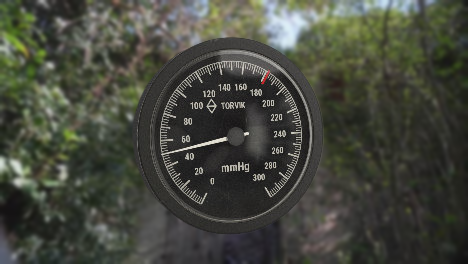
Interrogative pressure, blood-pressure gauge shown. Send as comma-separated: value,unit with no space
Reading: 50,mmHg
